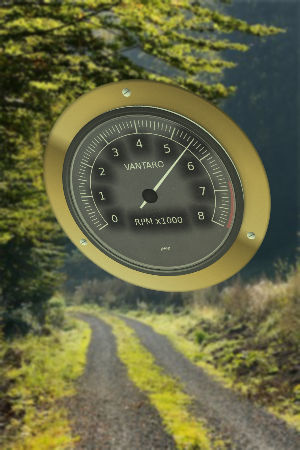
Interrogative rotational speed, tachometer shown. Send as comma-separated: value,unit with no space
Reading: 5500,rpm
